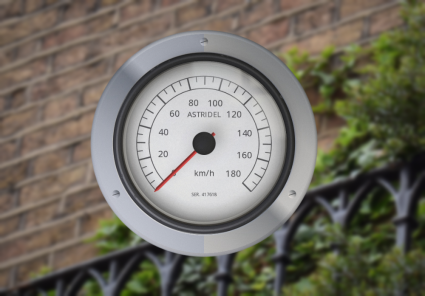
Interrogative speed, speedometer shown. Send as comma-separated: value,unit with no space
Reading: 0,km/h
